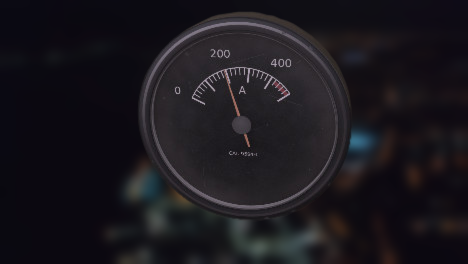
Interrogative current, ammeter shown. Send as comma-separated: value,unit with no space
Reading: 200,A
